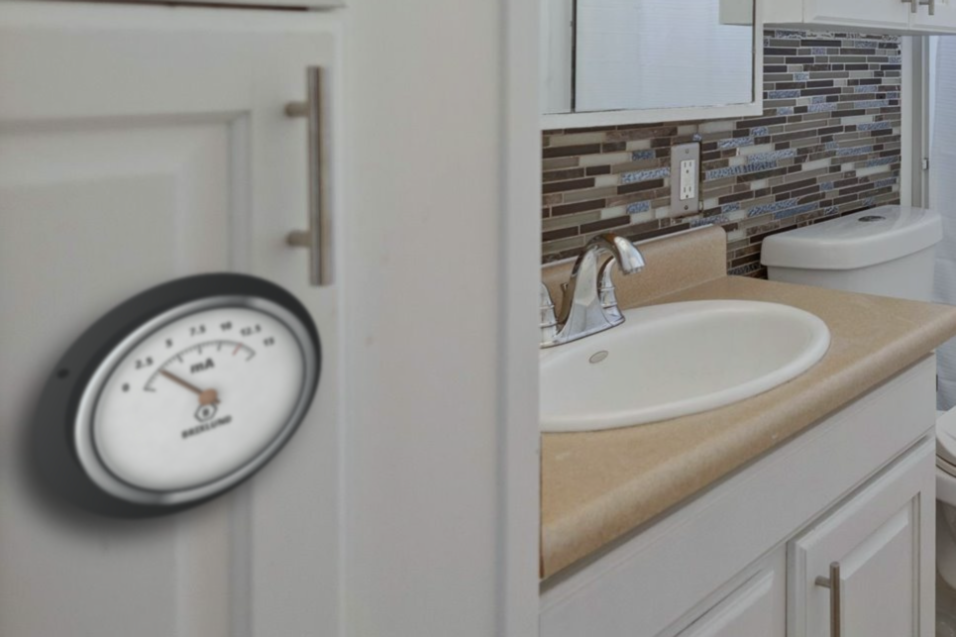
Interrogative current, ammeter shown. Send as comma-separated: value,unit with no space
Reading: 2.5,mA
